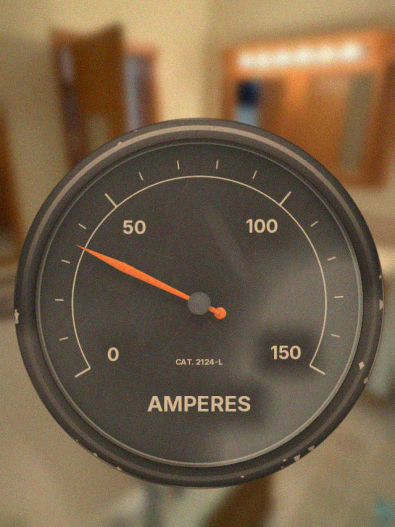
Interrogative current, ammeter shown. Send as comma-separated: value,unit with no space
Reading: 35,A
